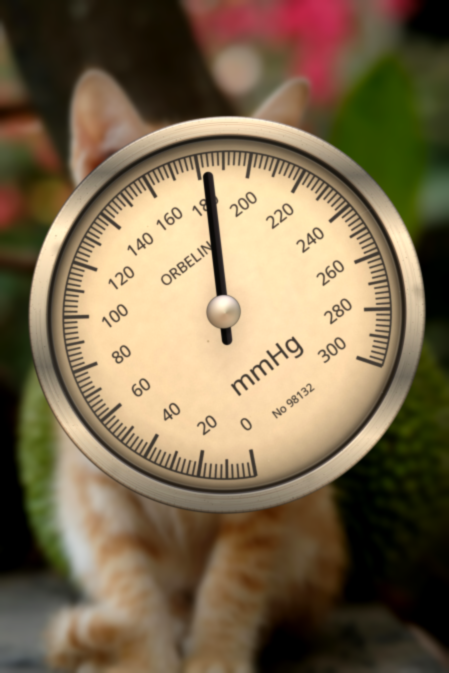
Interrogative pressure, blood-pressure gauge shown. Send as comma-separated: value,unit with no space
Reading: 184,mmHg
